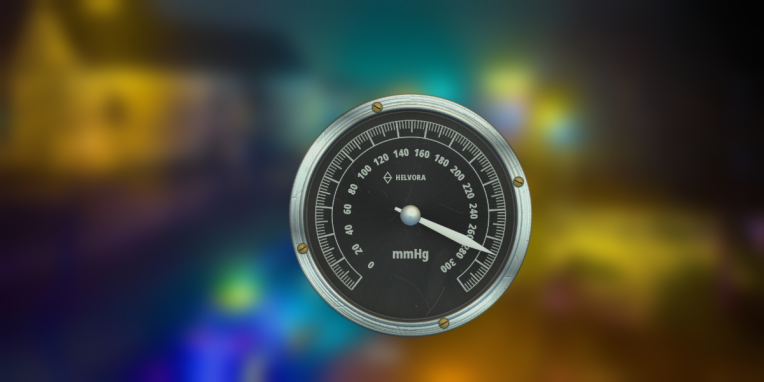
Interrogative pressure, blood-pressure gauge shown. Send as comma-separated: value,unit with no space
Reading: 270,mmHg
